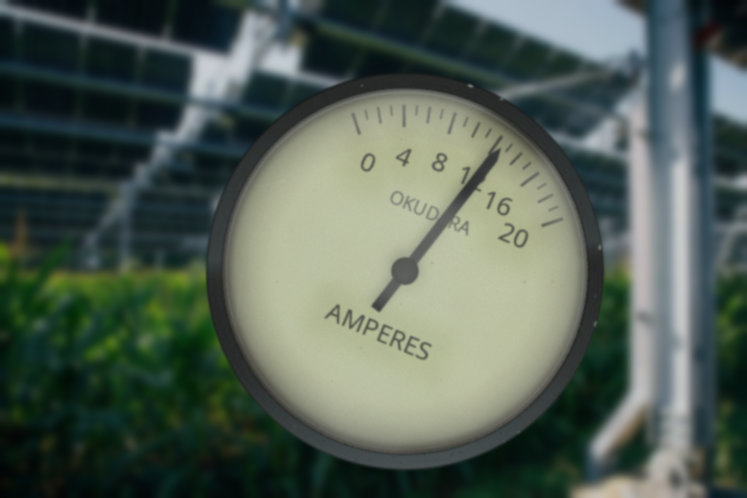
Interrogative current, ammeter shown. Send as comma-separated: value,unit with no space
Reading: 12.5,A
